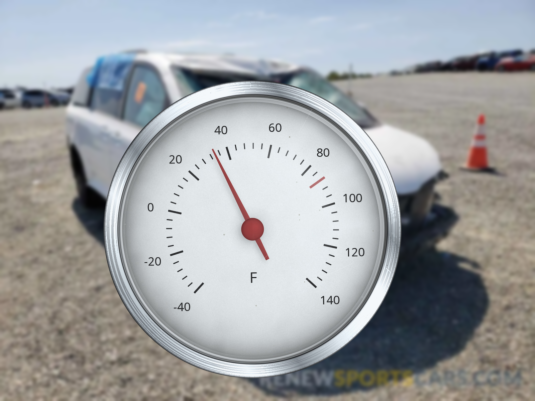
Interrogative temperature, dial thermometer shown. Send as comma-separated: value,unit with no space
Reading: 34,°F
